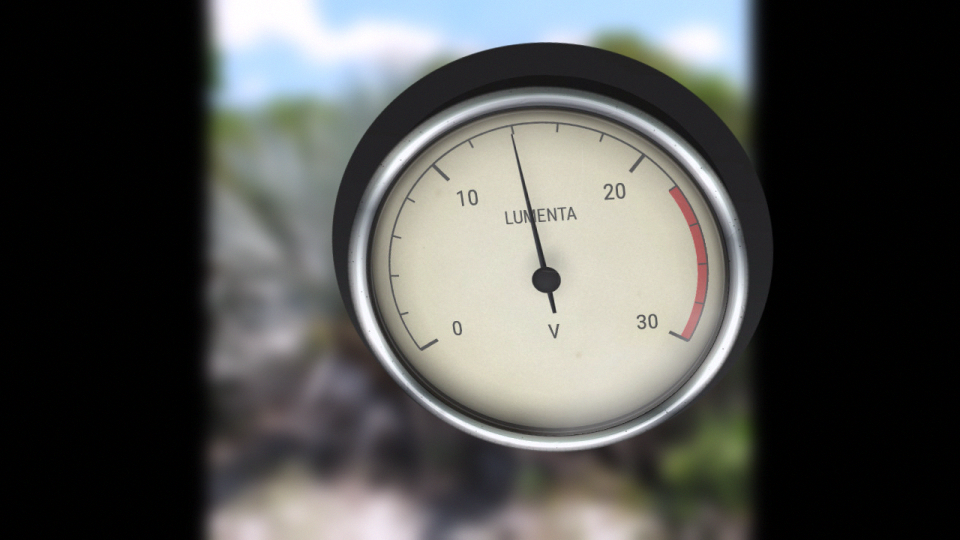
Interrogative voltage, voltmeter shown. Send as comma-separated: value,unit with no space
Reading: 14,V
